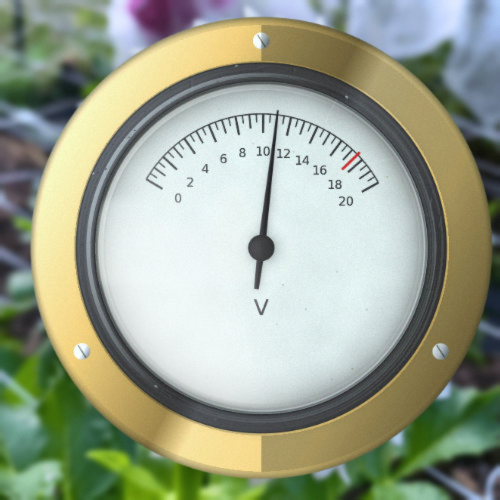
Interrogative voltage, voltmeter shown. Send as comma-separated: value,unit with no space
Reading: 11,V
